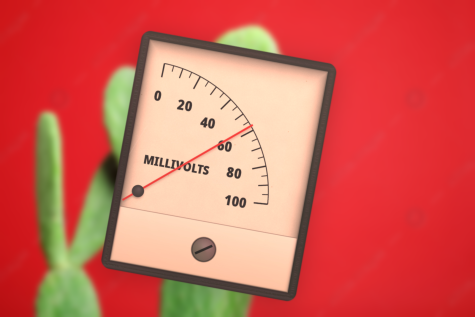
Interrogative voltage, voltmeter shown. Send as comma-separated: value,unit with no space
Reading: 57.5,mV
